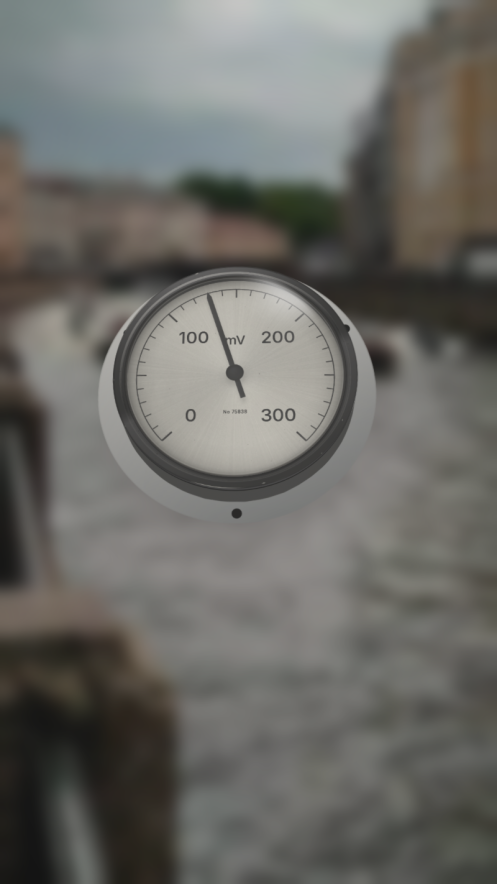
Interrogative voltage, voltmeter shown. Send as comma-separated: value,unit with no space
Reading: 130,mV
